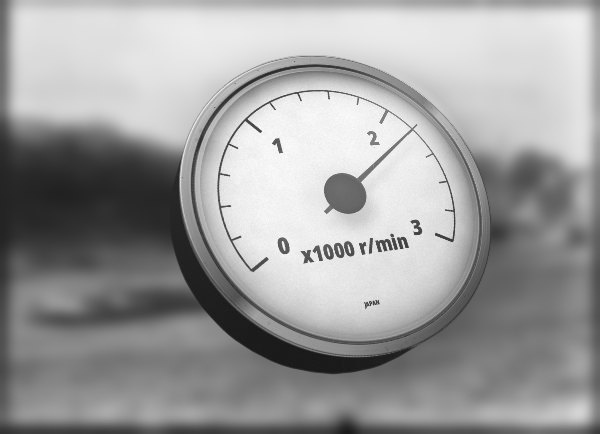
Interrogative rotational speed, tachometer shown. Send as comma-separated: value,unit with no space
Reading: 2200,rpm
